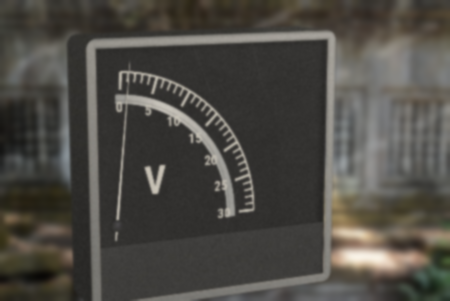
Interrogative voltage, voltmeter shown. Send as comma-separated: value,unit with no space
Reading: 1,V
